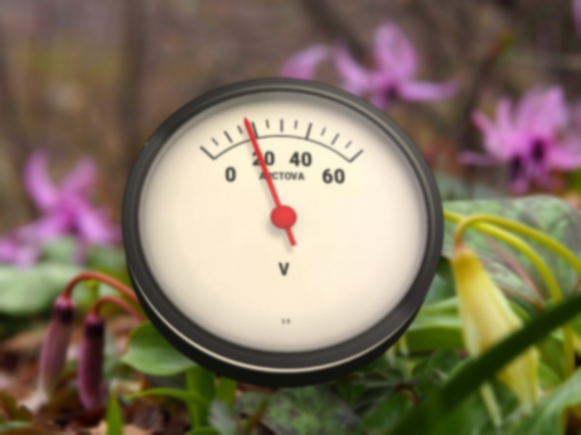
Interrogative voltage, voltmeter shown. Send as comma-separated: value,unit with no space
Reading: 17.5,V
